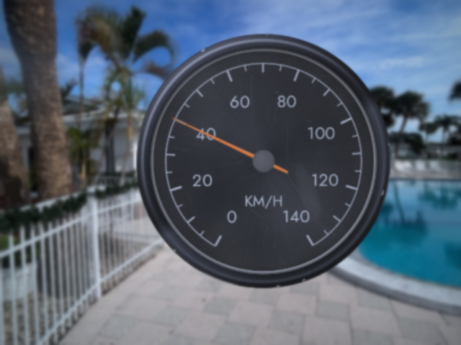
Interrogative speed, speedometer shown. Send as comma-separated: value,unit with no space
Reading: 40,km/h
